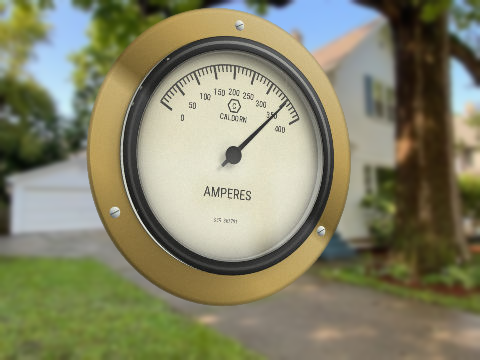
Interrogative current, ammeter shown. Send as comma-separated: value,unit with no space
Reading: 350,A
